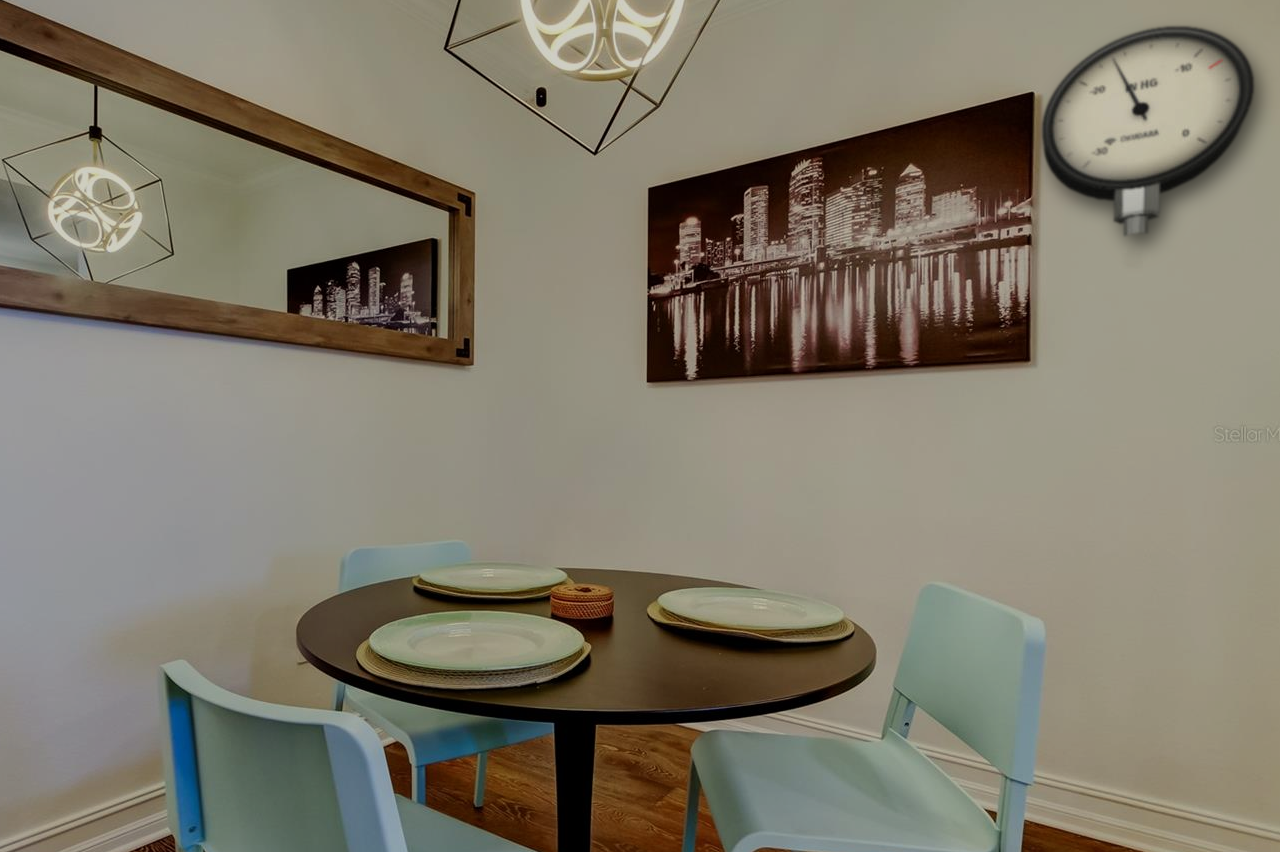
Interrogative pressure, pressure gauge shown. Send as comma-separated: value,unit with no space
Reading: -17,inHg
